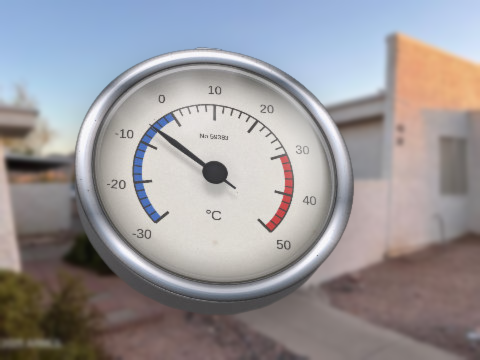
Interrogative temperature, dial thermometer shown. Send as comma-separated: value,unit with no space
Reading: -6,°C
